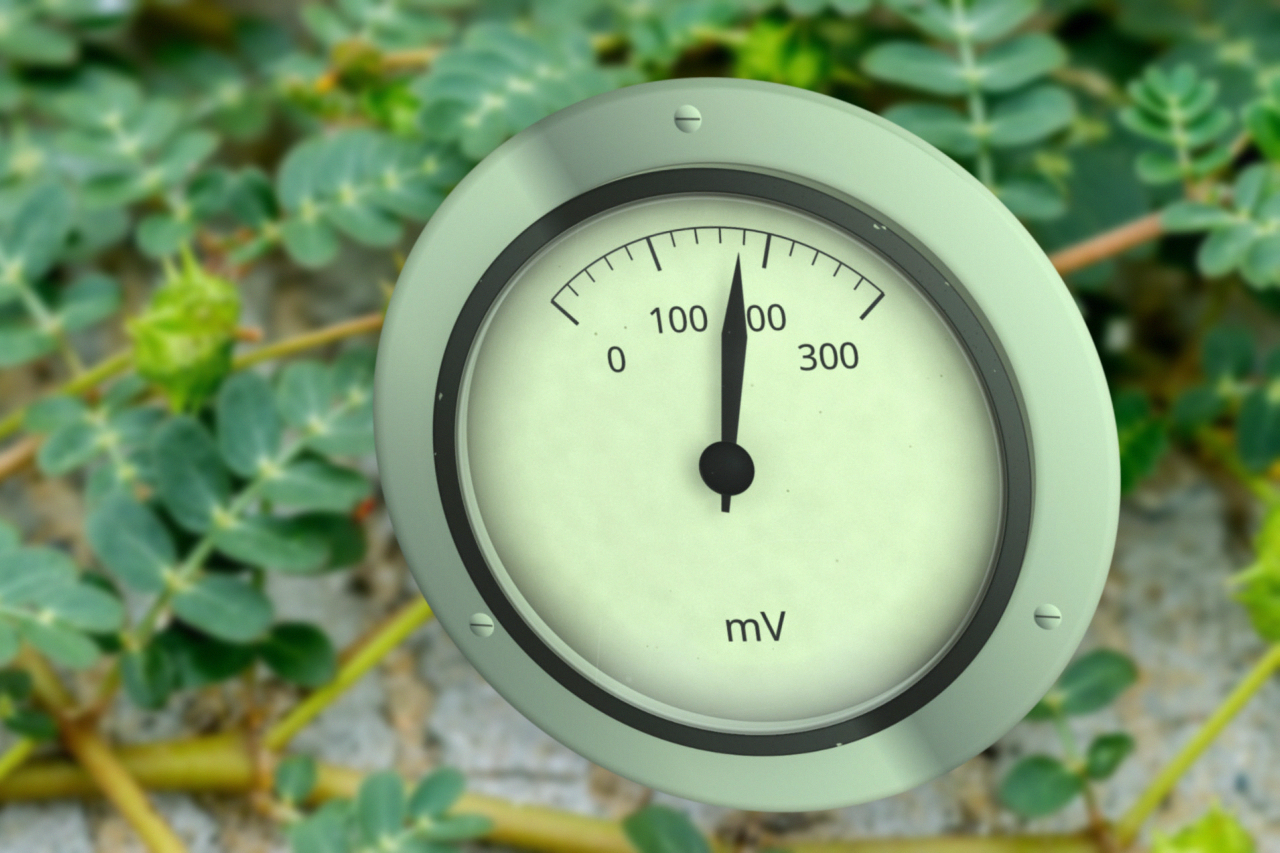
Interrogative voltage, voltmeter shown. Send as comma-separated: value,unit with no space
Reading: 180,mV
